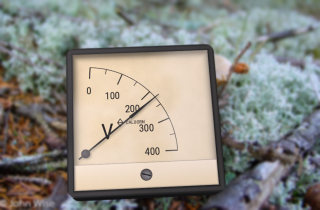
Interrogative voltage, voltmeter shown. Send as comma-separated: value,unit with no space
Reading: 225,V
